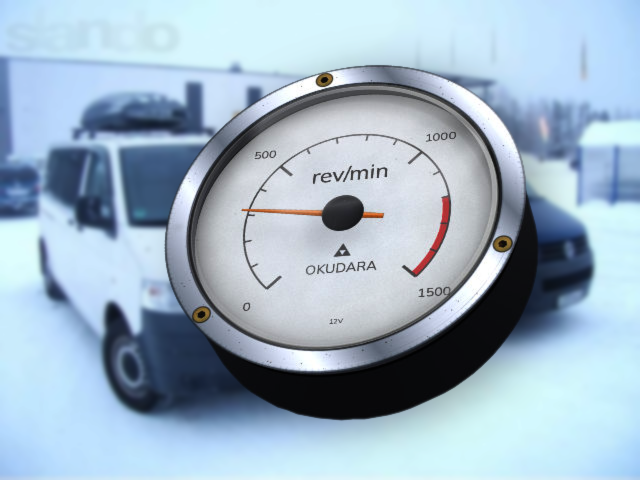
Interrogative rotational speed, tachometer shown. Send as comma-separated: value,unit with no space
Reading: 300,rpm
